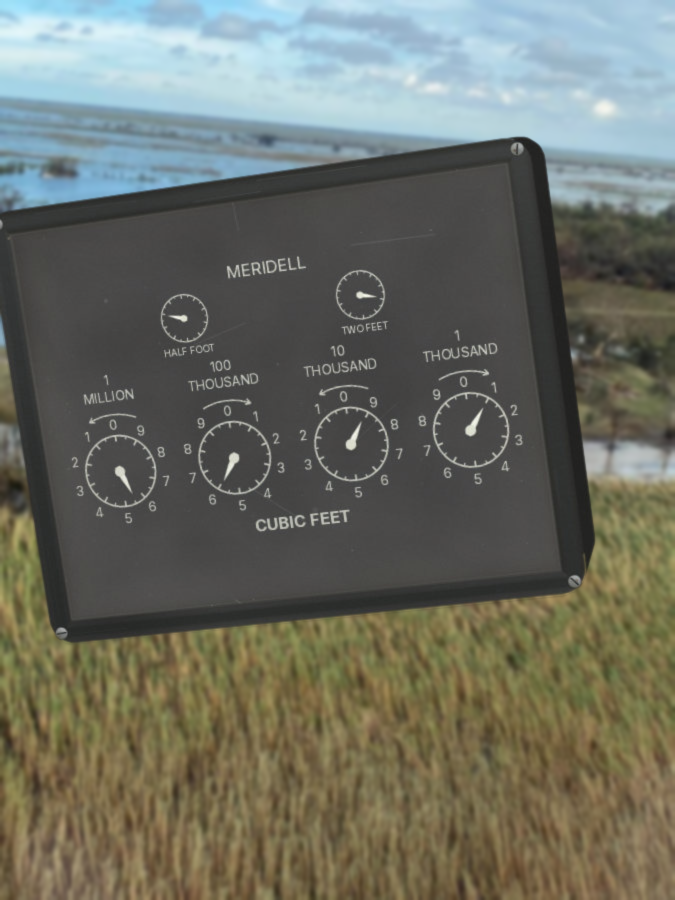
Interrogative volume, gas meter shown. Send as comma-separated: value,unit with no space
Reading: 559100,ft³
